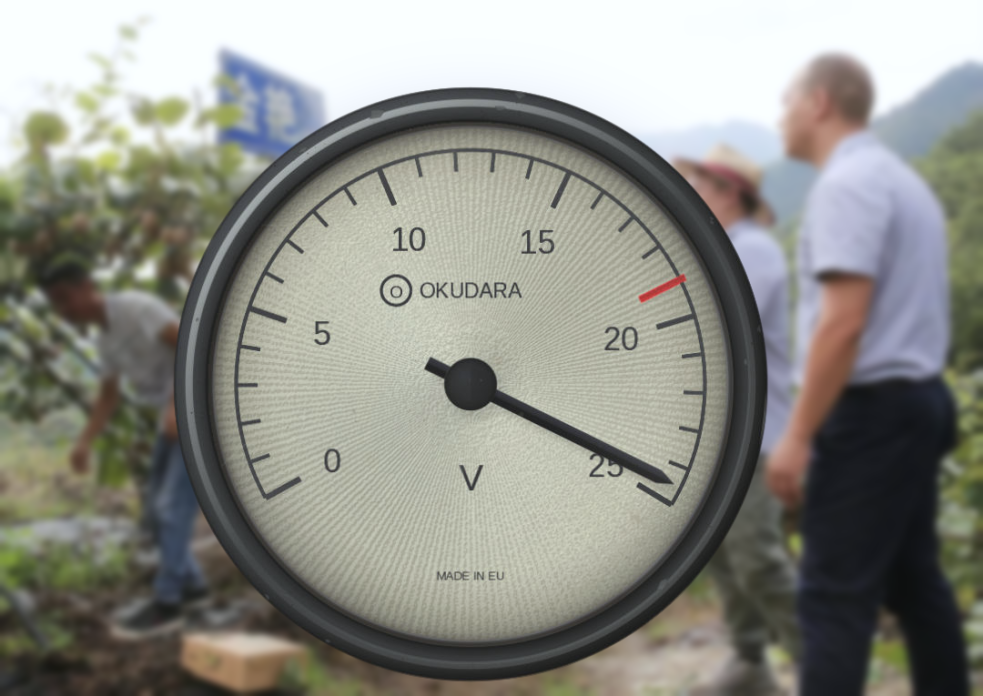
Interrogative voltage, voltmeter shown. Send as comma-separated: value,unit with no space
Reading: 24.5,V
